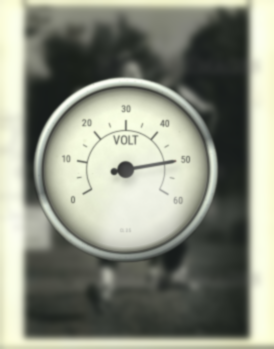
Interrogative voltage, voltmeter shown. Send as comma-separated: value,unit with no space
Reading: 50,V
